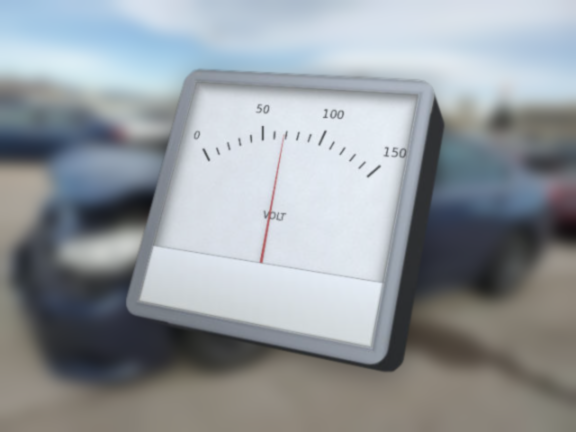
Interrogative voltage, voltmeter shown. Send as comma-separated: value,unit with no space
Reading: 70,V
